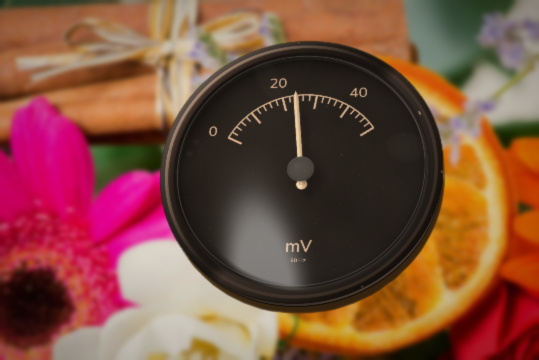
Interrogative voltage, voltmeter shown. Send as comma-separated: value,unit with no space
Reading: 24,mV
